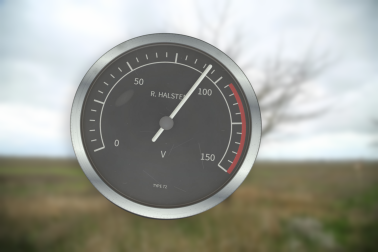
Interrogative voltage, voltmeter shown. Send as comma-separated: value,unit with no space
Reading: 92.5,V
